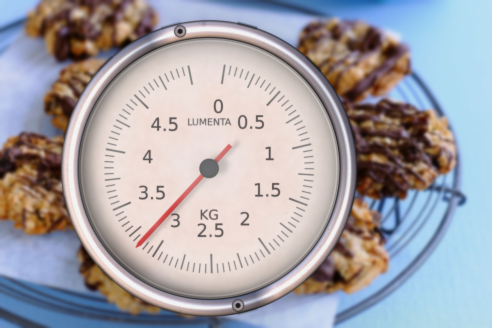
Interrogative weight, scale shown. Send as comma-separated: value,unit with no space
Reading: 3.15,kg
